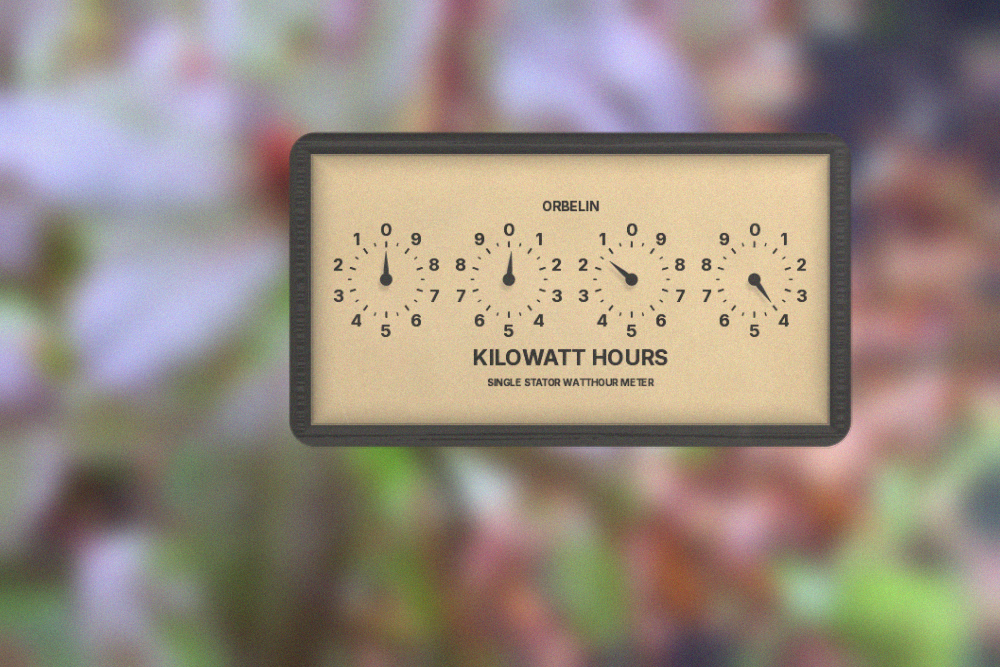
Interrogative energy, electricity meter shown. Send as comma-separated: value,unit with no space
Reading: 14,kWh
